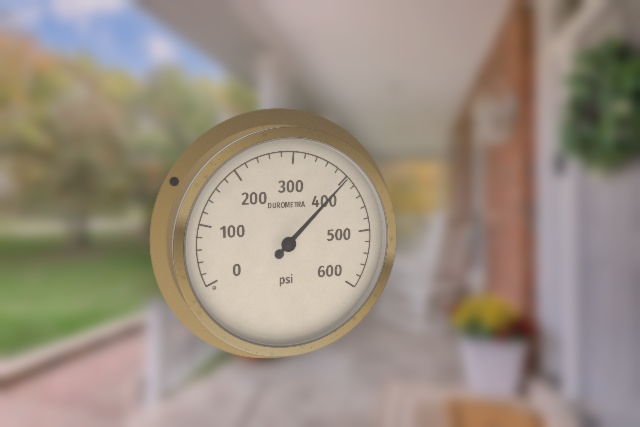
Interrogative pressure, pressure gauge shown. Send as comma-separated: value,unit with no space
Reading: 400,psi
